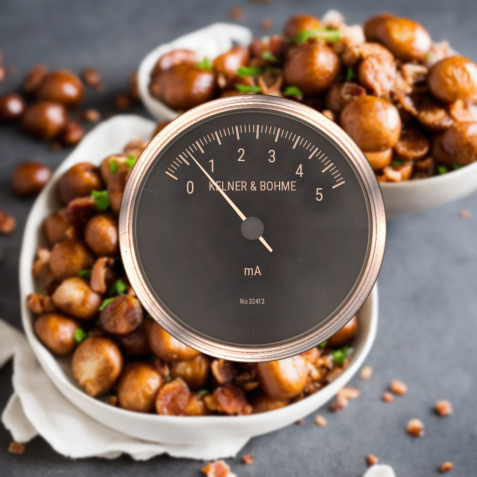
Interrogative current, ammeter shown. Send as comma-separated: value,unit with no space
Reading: 0.7,mA
